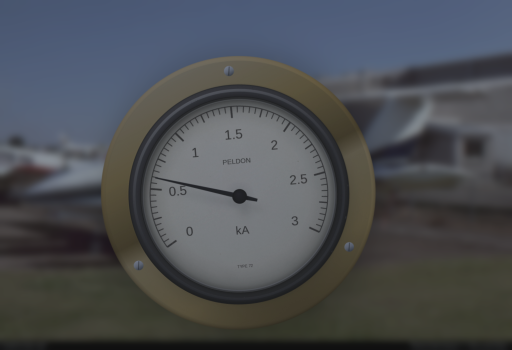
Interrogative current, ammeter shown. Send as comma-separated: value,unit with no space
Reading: 0.6,kA
